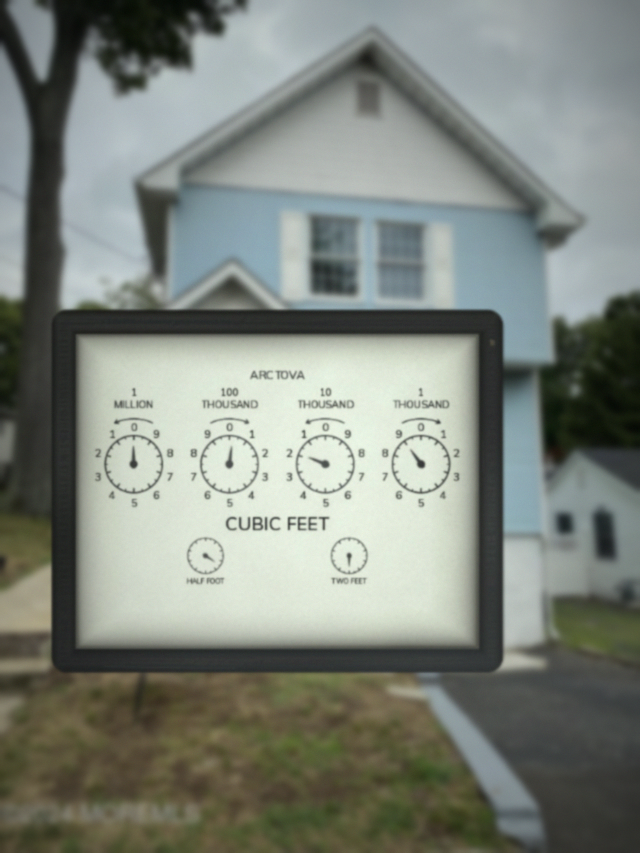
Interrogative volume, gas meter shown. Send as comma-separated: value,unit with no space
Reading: 1900,ft³
